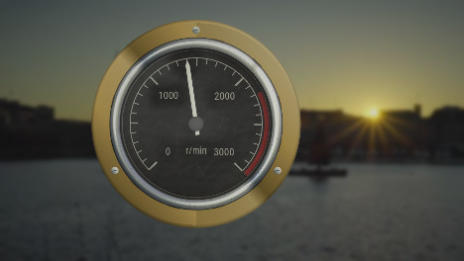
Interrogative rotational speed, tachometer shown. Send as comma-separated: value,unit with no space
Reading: 1400,rpm
